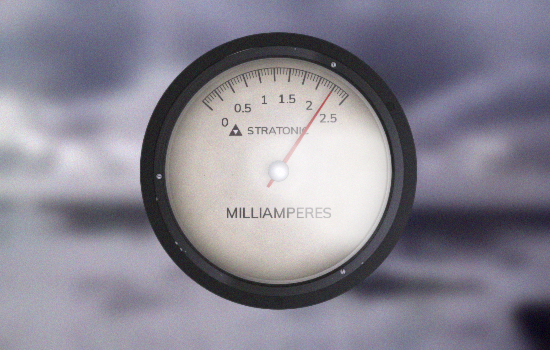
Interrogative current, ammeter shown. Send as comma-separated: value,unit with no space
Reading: 2.25,mA
